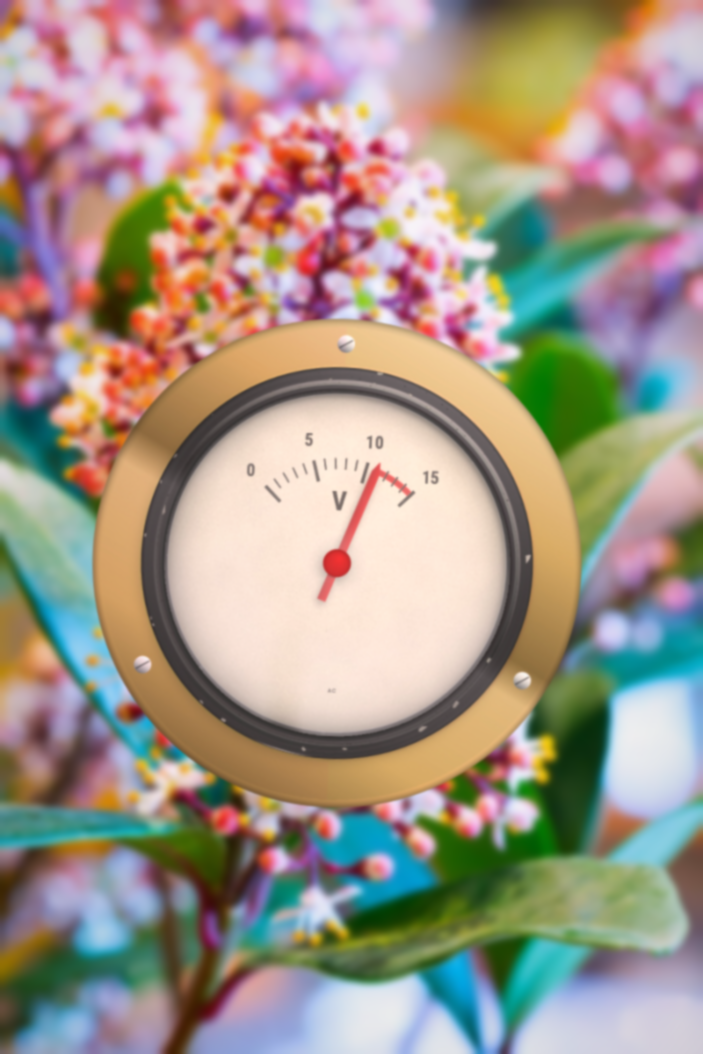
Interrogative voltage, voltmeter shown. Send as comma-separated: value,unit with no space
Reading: 11,V
